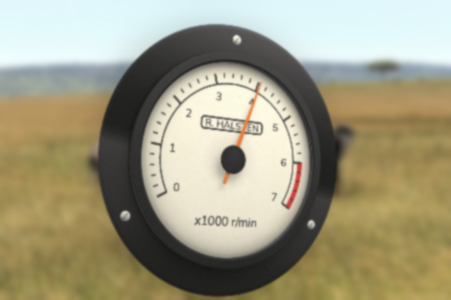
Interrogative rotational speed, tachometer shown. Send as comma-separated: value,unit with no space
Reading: 4000,rpm
